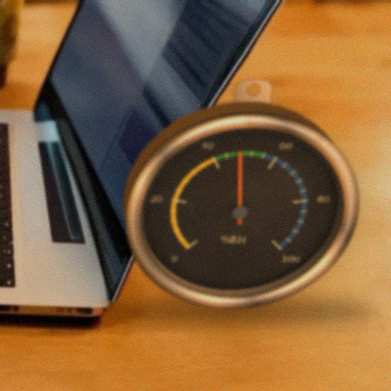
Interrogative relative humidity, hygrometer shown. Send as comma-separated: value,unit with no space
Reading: 48,%
